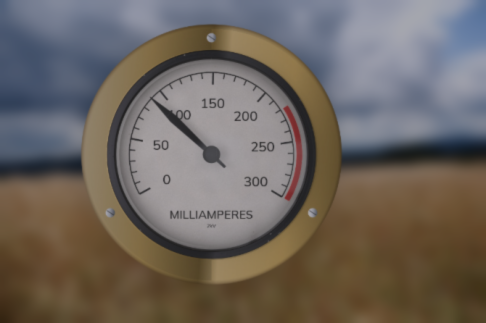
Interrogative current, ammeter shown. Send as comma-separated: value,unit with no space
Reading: 90,mA
